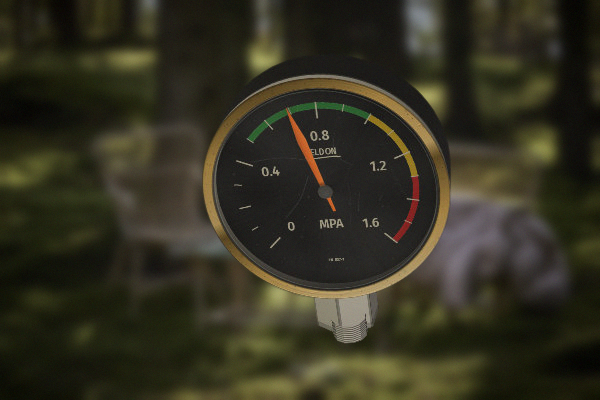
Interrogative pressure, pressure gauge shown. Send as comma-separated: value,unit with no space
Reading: 0.7,MPa
